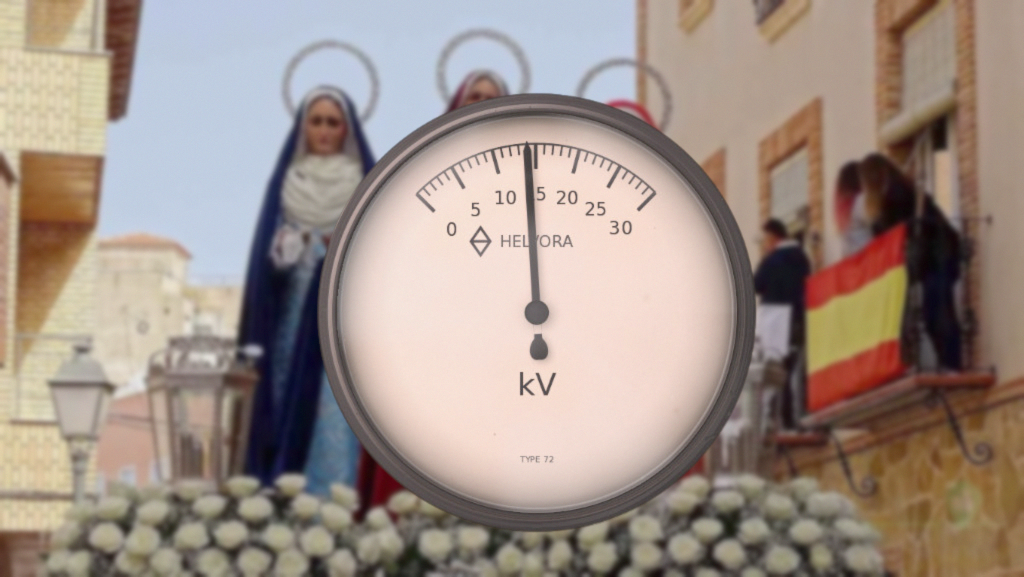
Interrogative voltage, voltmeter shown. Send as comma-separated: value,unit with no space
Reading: 14,kV
